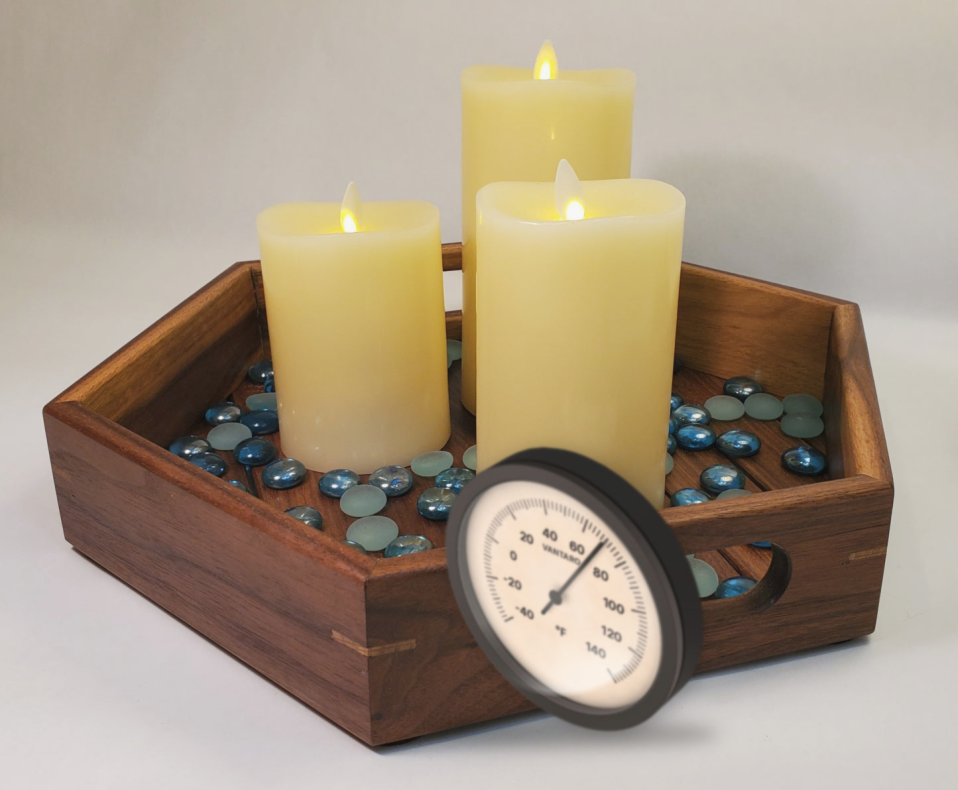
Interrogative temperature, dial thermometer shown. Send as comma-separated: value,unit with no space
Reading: 70,°F
